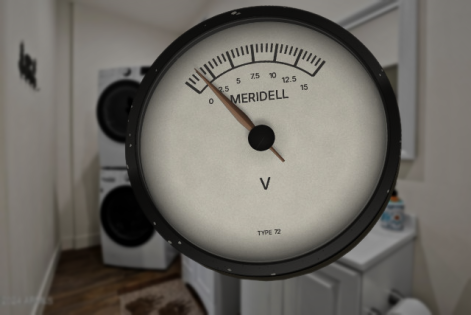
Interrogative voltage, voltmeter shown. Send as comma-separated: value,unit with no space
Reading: 1.5,V
